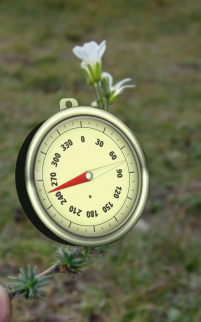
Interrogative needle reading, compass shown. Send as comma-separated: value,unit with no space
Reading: 255,°
